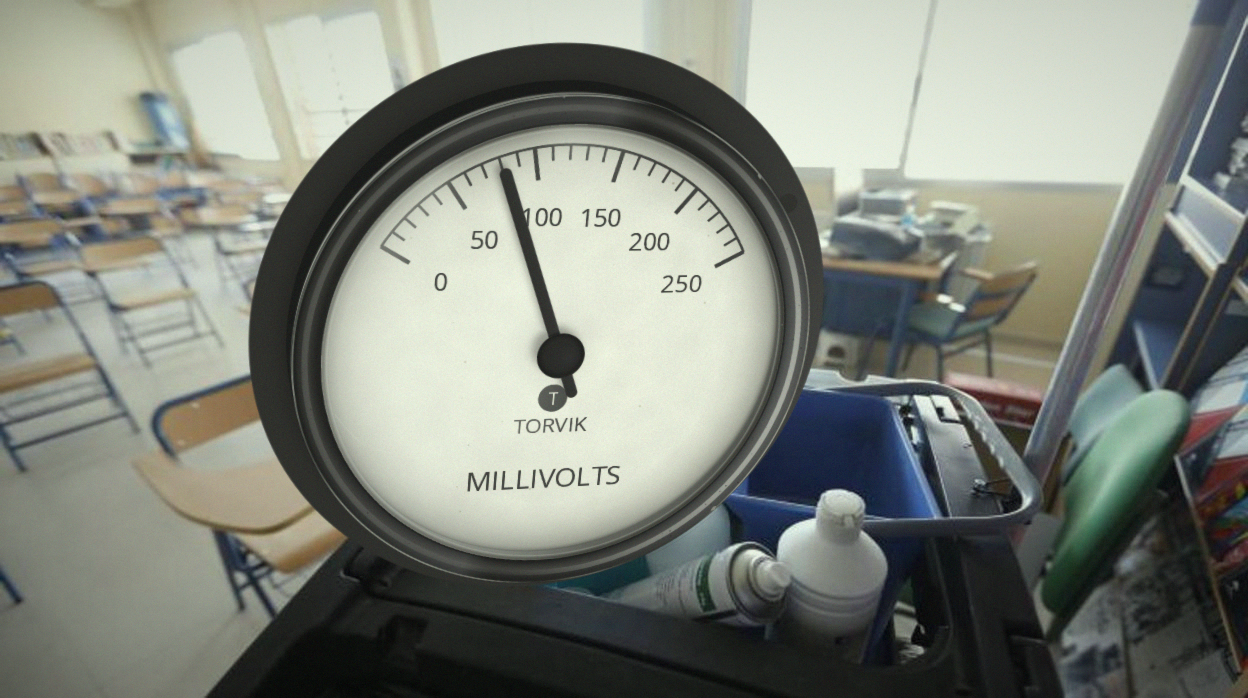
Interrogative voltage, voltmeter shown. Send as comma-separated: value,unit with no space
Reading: 80,mV
